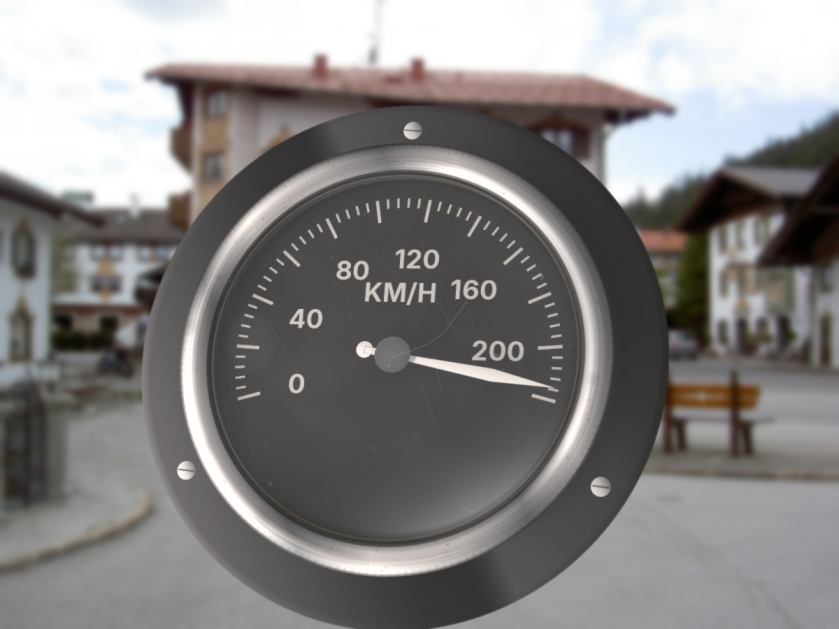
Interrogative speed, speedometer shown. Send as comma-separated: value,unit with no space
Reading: 216,km/h
